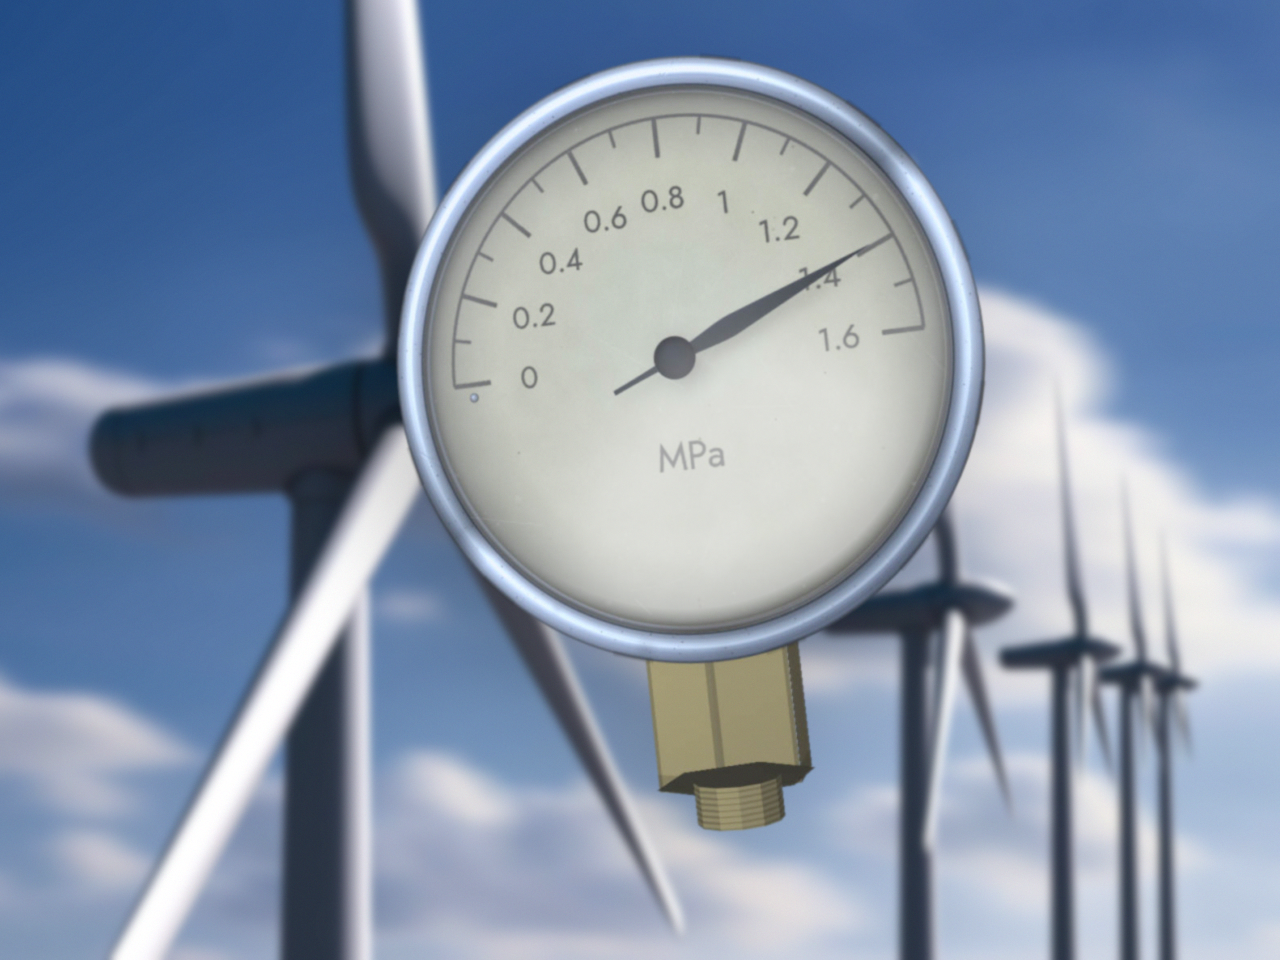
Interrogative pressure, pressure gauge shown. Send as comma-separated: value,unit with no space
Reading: 1.4,MPa
